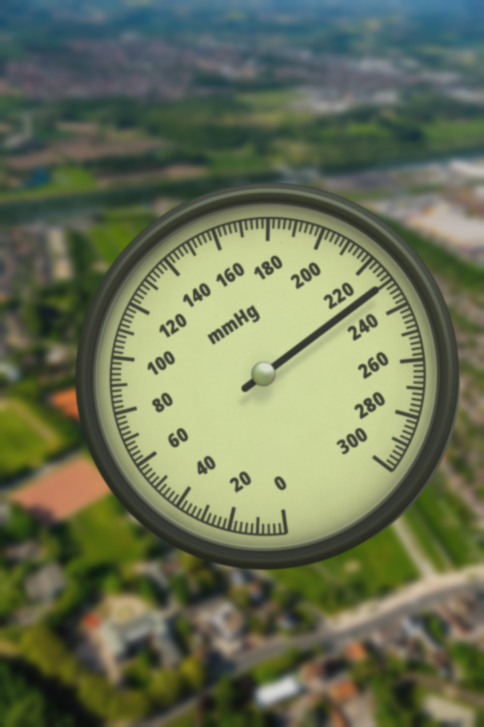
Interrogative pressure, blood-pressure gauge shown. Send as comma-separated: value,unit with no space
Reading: 230,mmHg
